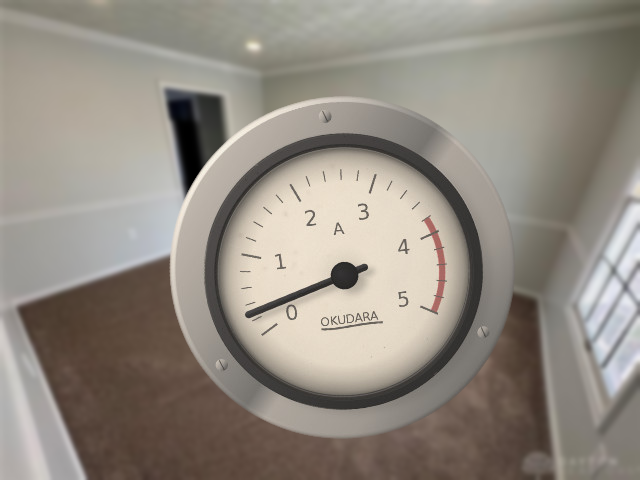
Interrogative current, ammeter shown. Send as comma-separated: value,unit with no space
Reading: 0.3,A
